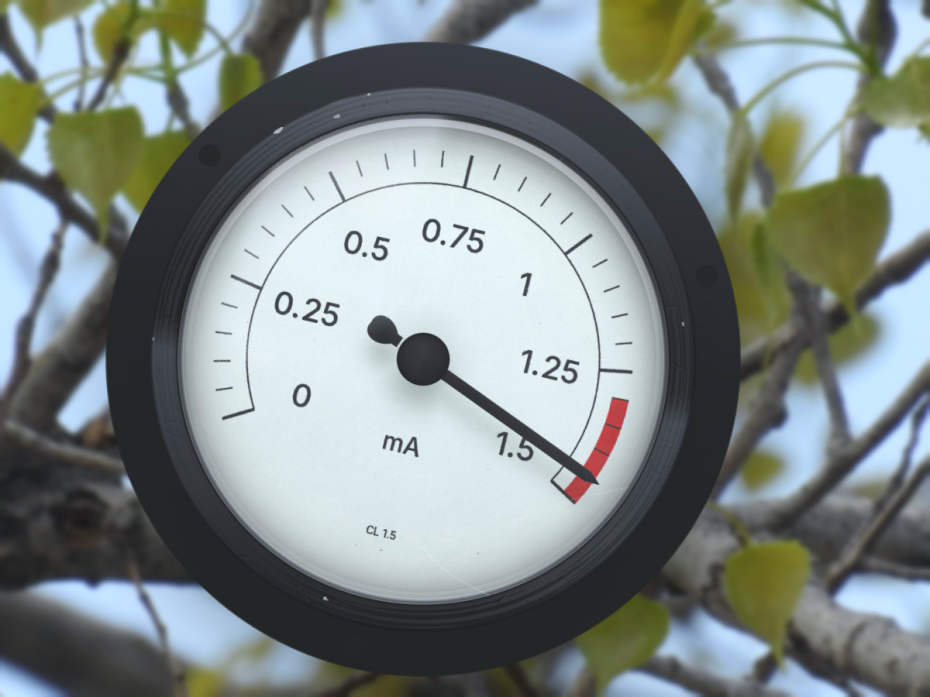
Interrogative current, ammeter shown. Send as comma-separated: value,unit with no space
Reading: 1.45,mA
